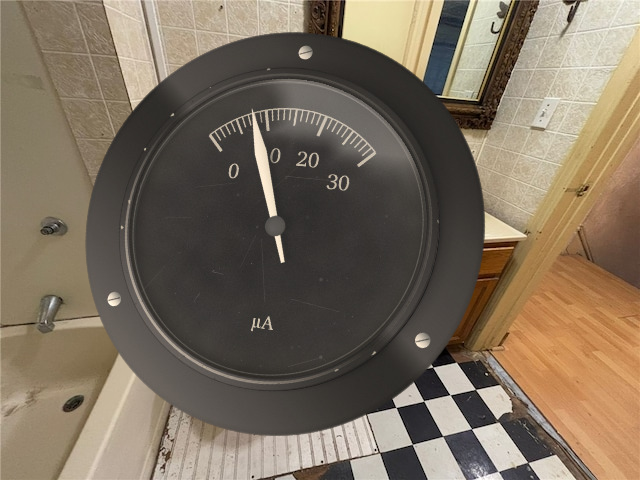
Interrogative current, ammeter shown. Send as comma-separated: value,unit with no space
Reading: 8,µA
